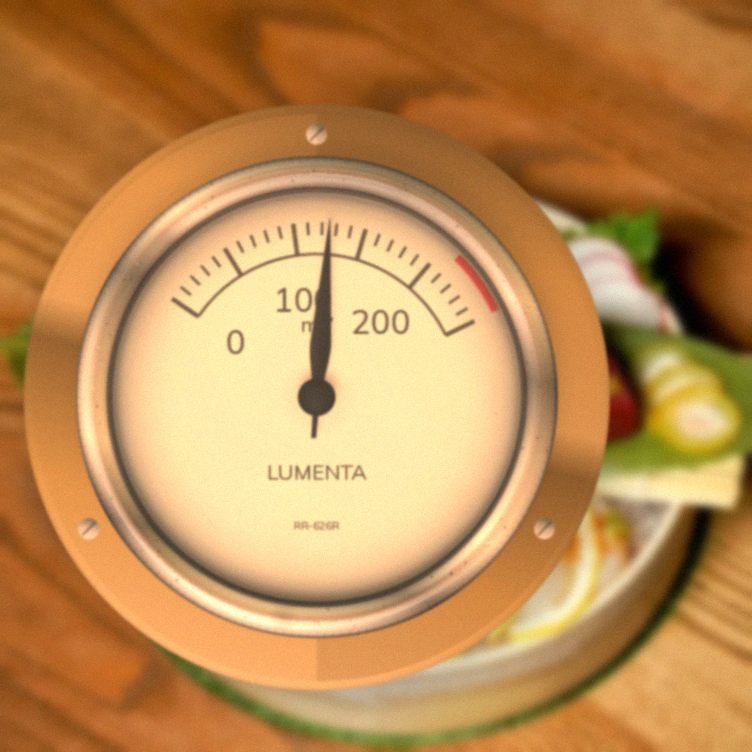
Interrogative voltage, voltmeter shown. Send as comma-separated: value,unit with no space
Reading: 125,mV
